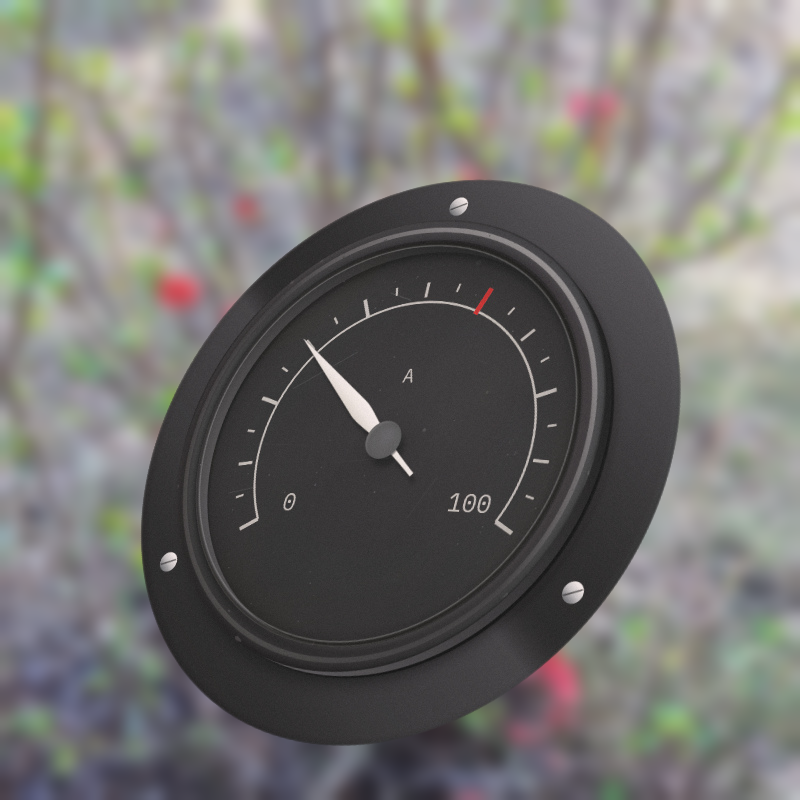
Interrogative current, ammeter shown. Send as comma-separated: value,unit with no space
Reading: 30,A
